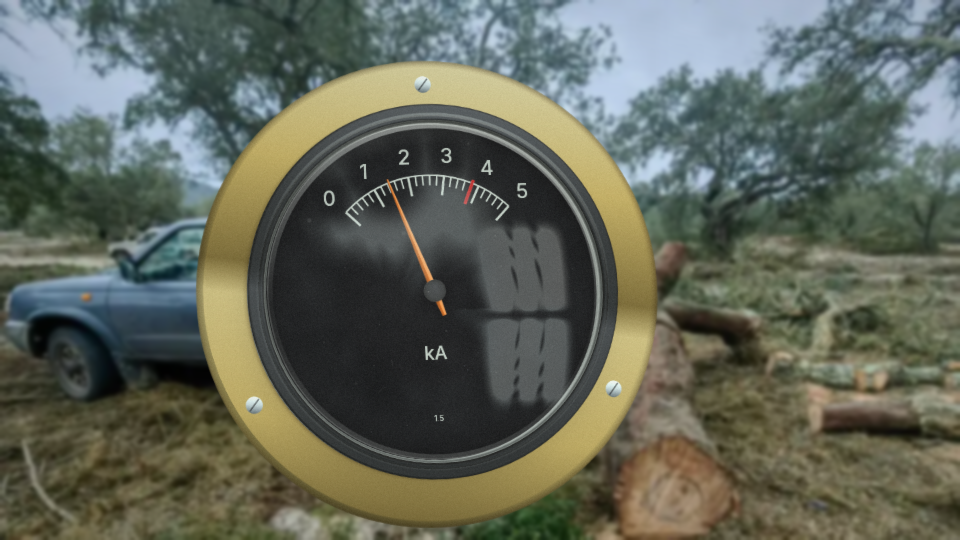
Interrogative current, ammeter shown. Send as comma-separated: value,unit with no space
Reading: 1.4,kA
